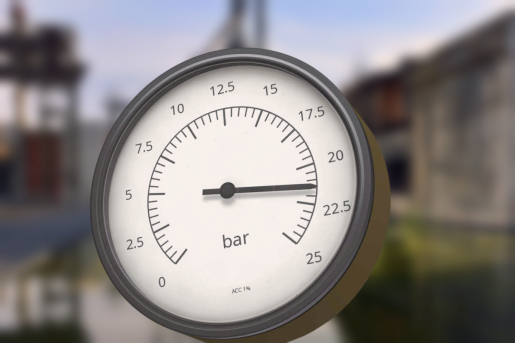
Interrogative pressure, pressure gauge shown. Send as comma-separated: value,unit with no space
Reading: 21.5,bar
